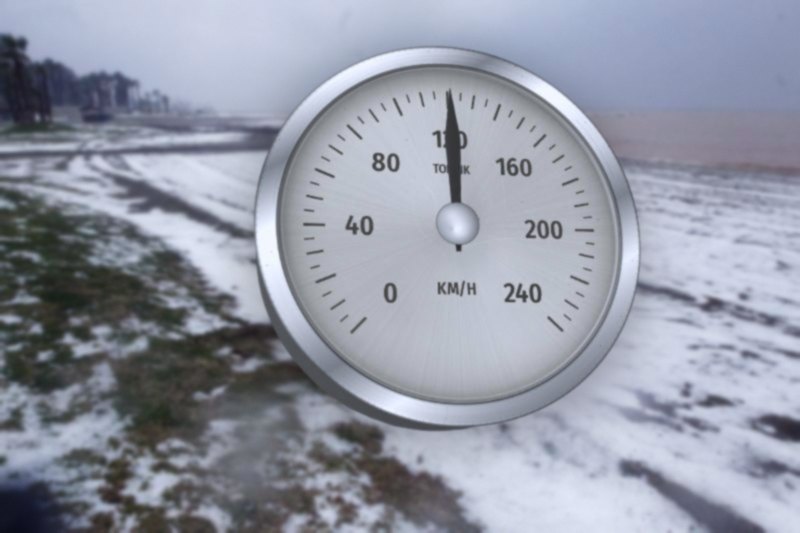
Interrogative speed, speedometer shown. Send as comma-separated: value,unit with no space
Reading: 120,km/h
